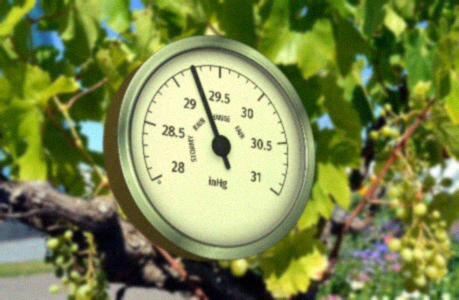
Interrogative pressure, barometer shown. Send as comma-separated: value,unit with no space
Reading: 29.2,inHg
